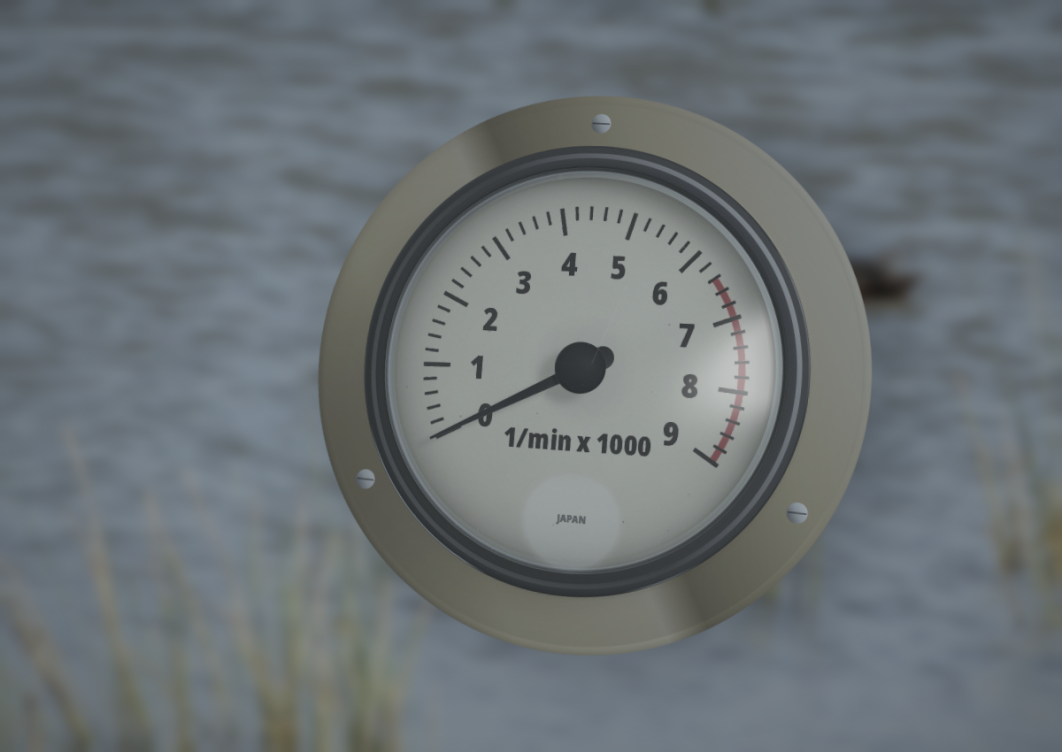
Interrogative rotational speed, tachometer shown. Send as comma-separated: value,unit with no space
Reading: 0,rpm
